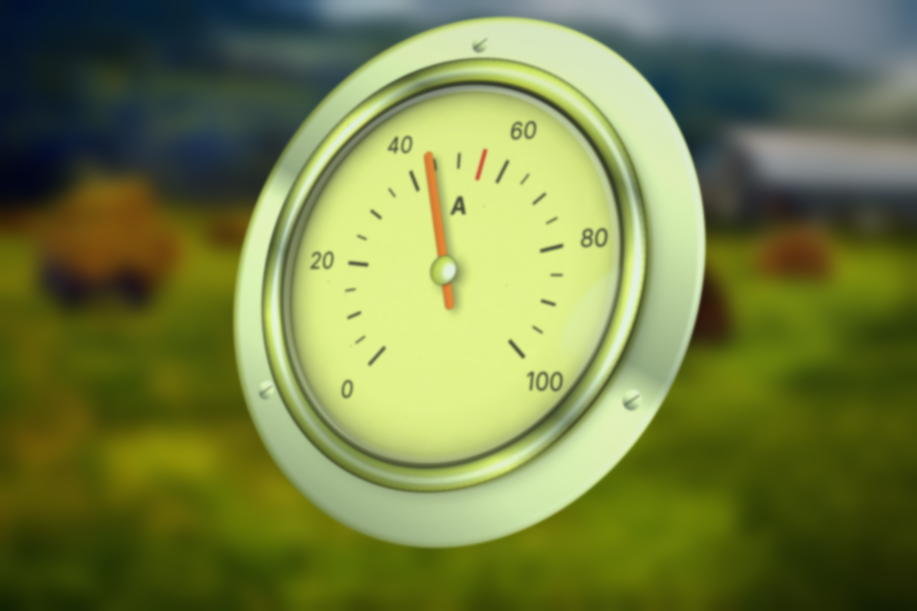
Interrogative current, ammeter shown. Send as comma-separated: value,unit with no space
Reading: 45,A
